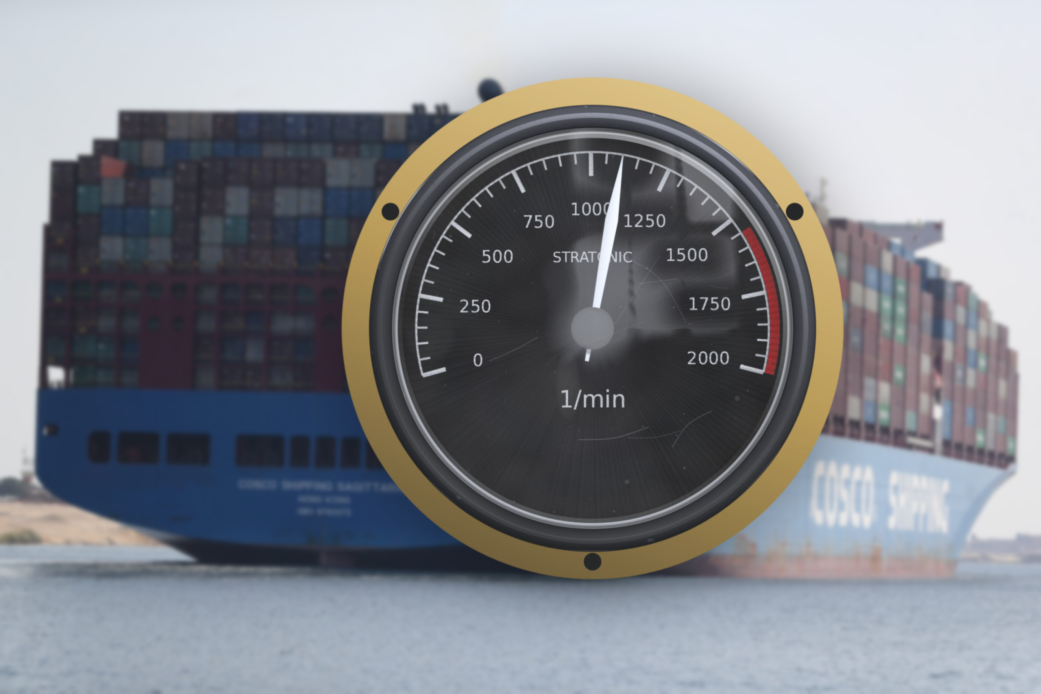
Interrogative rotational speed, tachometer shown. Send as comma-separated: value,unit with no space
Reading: 1100,rpm
